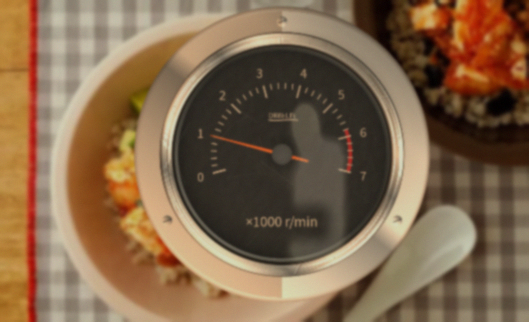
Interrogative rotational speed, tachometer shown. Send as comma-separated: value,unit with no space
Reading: 1000,rpm
